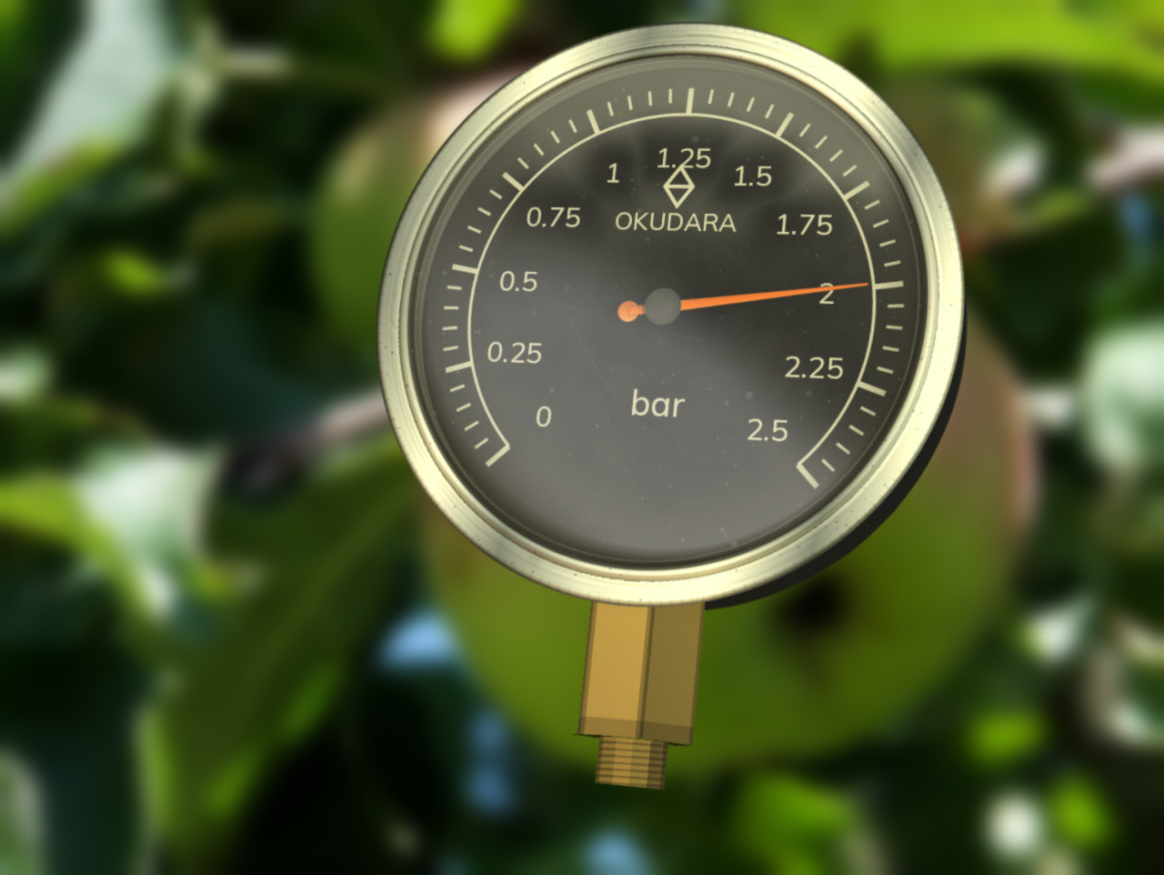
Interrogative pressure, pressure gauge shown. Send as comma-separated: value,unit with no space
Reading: 2,bar
